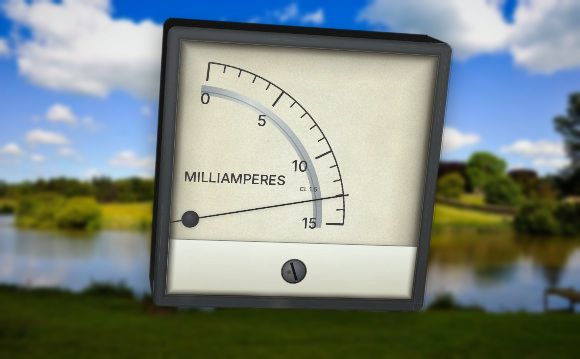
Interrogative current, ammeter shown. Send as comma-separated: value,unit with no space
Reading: 13,mA
